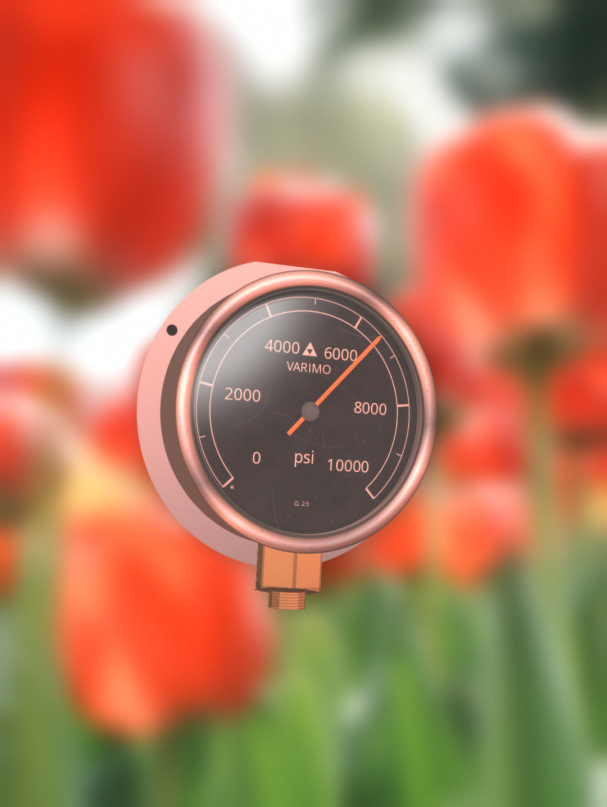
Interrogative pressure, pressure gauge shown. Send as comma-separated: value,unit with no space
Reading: 6500,psi
